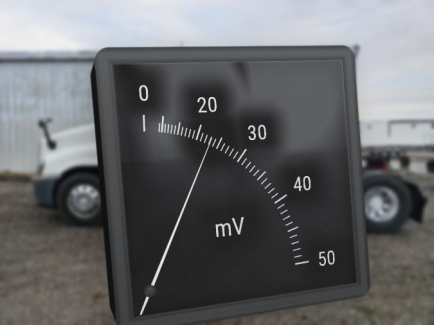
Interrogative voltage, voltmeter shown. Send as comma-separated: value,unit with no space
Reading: 23,mV
